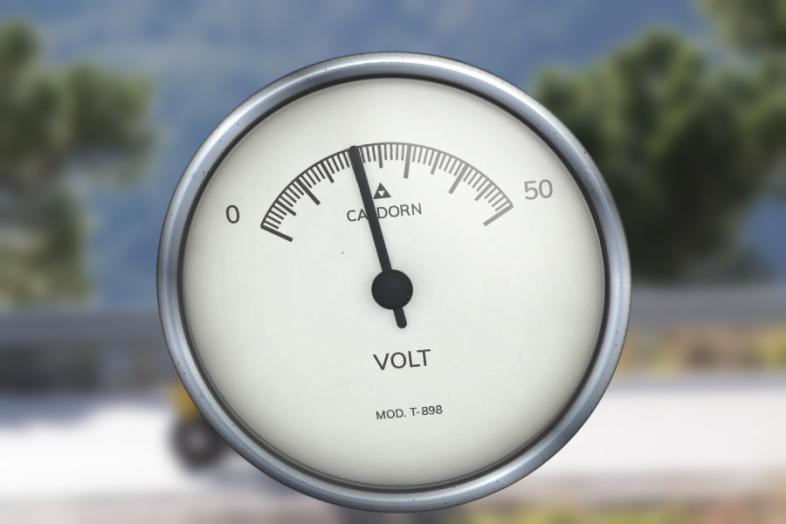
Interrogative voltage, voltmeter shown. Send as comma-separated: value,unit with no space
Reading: 21,V
